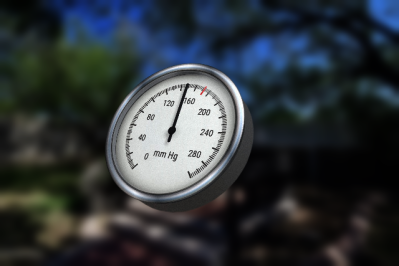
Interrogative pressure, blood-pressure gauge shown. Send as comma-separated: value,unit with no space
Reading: 150,mmHg
